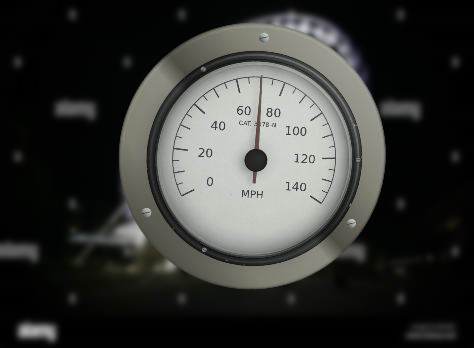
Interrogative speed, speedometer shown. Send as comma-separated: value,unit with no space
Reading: 70,mph
